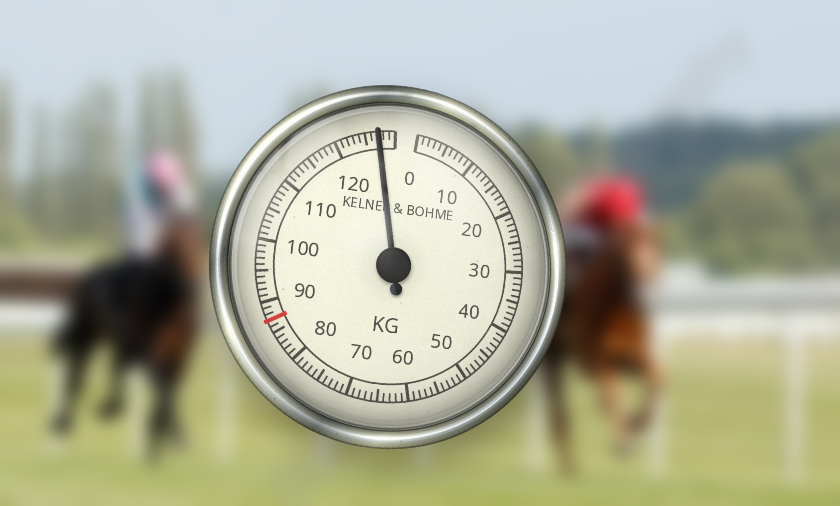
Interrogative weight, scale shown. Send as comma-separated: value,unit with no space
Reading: 127,kg
